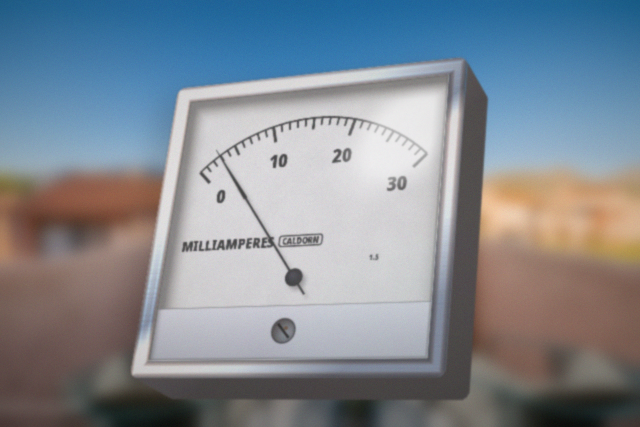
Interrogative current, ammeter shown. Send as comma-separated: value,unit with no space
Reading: 3,mA
